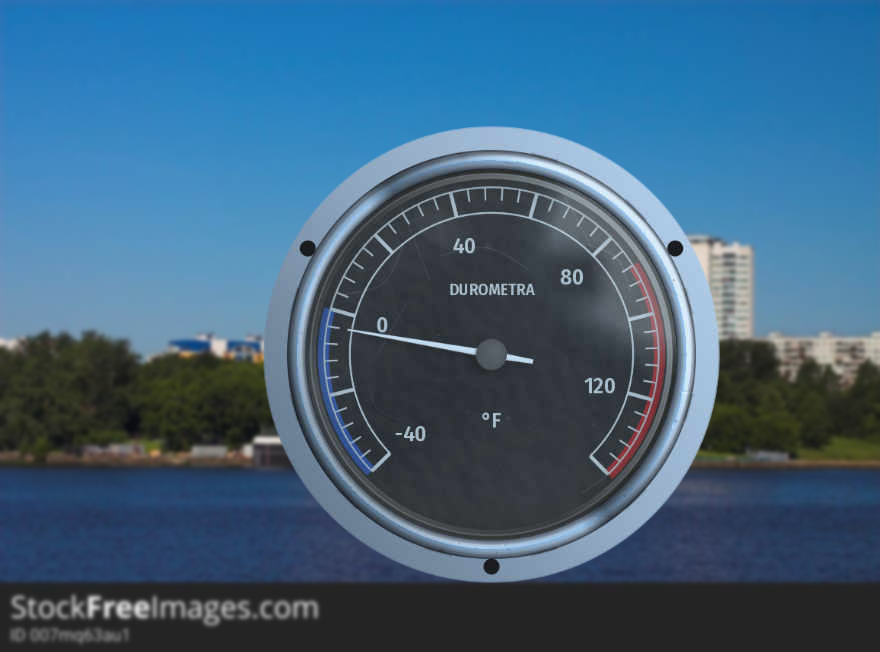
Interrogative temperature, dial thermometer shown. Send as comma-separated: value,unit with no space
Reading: -4,°F
